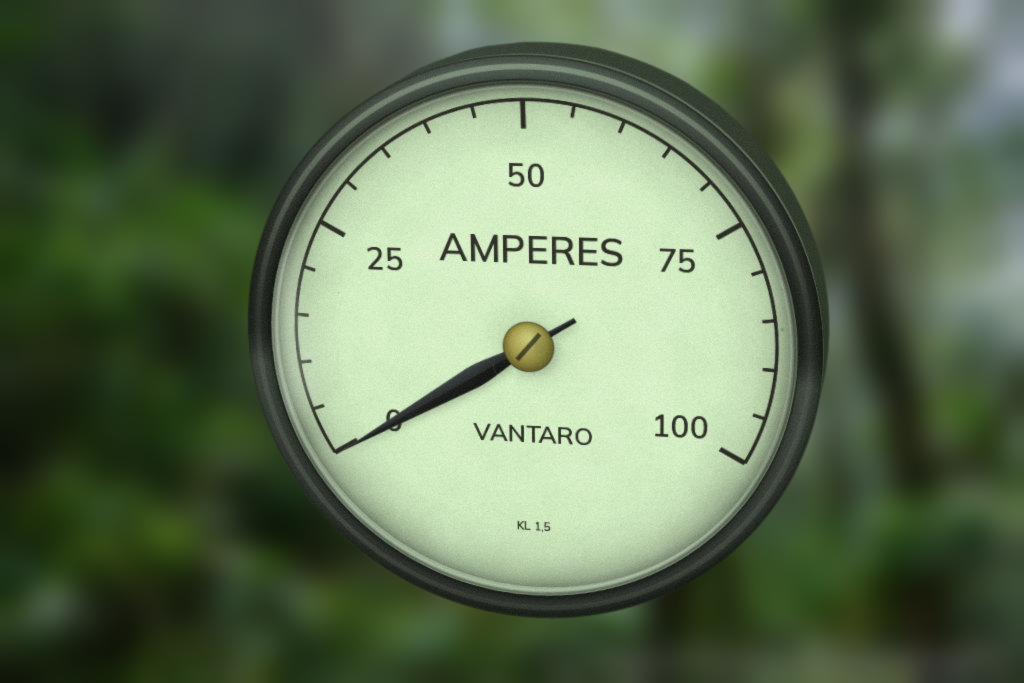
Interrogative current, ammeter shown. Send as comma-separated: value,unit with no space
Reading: 0,A
